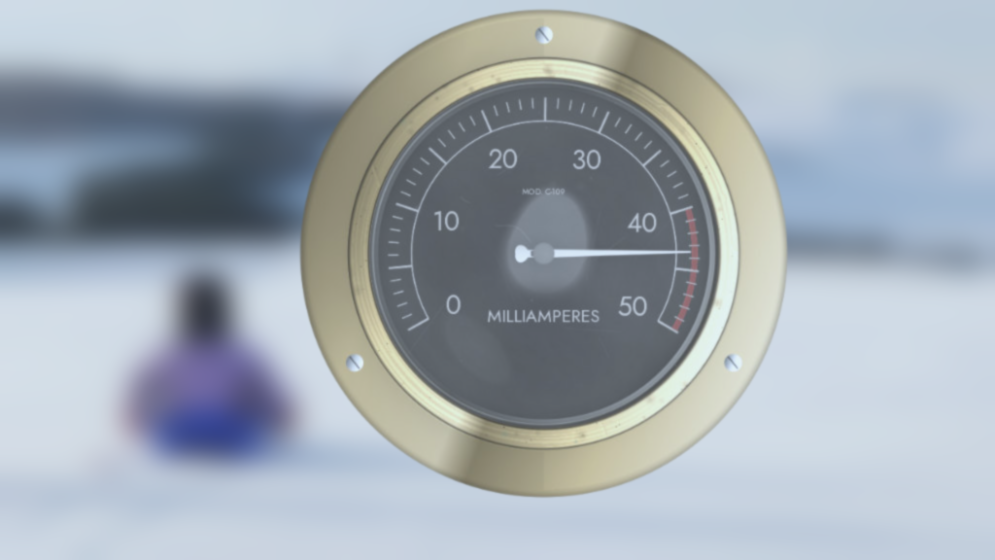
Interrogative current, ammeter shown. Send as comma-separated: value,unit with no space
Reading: 43.5,mA
